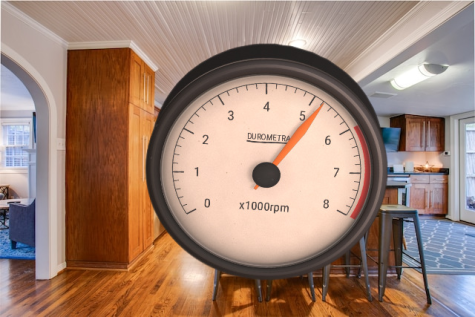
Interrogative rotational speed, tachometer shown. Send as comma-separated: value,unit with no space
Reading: 5200,rpm
